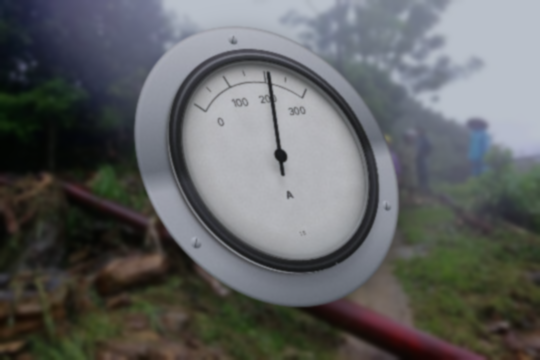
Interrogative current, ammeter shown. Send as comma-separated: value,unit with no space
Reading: 200,A
